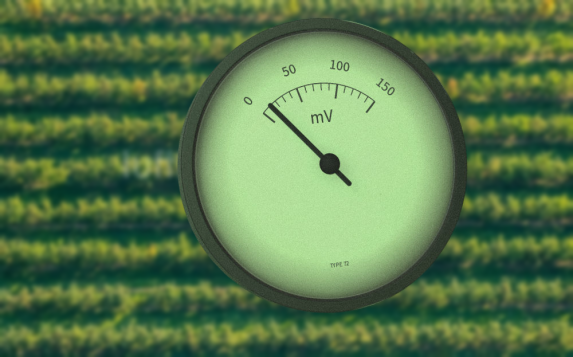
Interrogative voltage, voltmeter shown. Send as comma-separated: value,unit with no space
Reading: 10,mV
